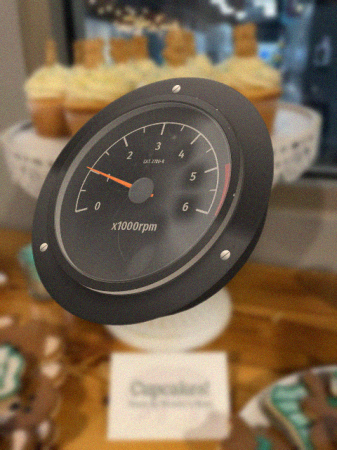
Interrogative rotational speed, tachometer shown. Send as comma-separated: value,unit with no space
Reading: 1000,rpm
